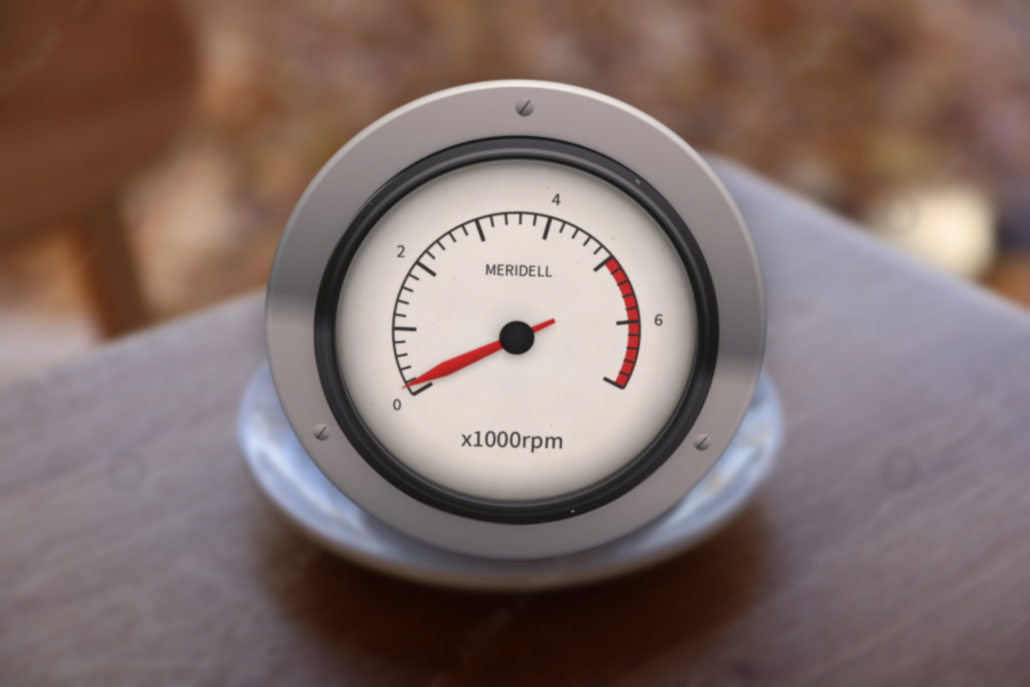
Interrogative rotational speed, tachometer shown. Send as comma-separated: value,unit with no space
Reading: 200,rpm
